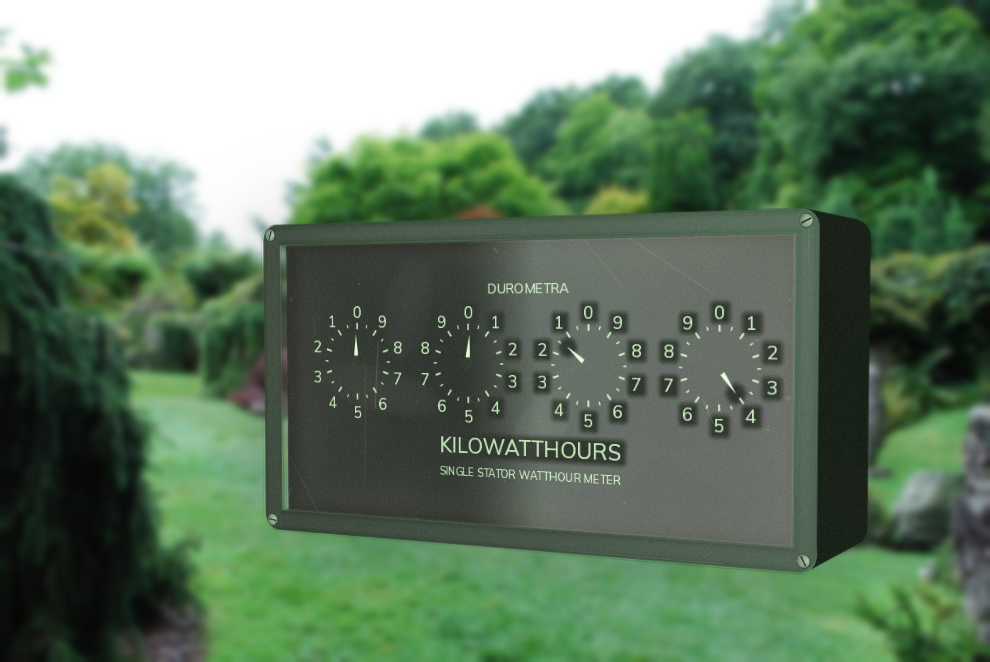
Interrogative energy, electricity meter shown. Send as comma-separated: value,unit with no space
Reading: 14,kWh
